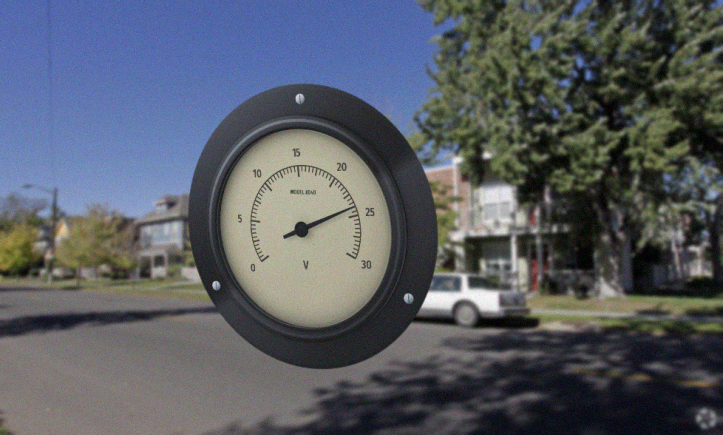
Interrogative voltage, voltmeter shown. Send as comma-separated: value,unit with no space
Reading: 24,V
